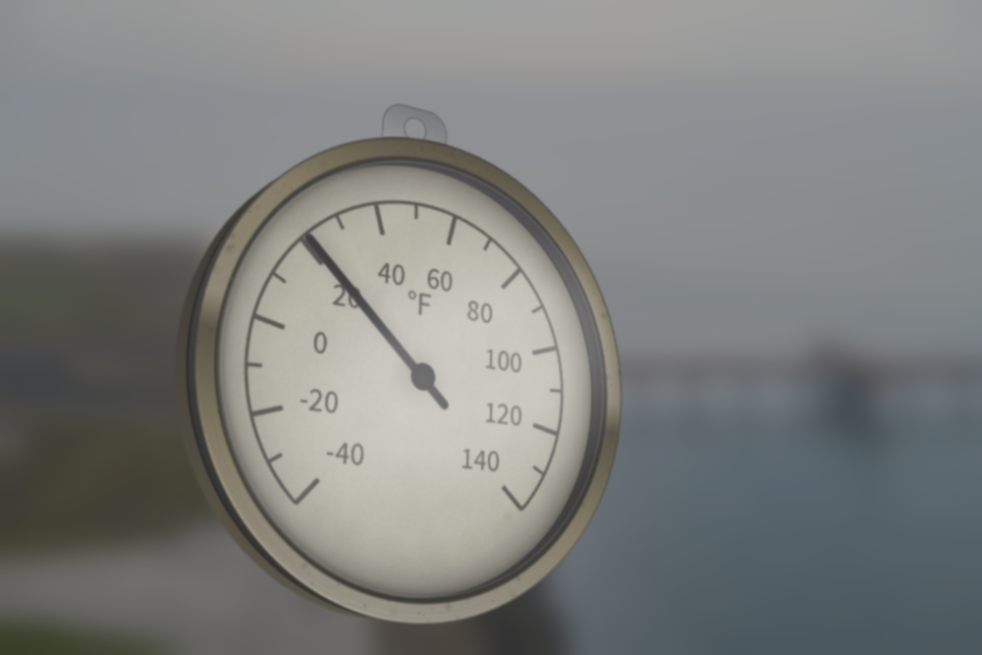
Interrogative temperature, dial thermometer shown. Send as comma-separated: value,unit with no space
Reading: 20,°F
